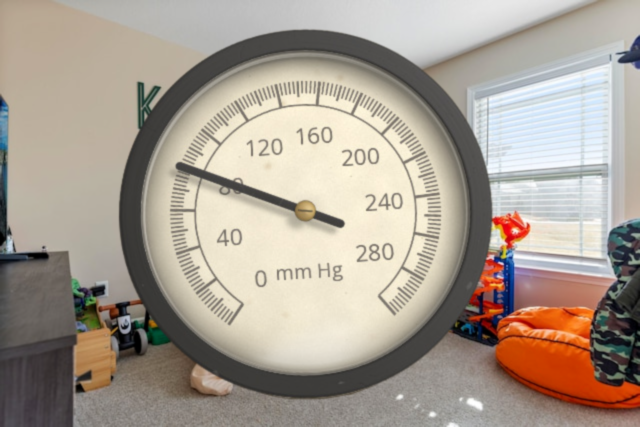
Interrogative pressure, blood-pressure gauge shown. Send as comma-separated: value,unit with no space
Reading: 80,mmHg
